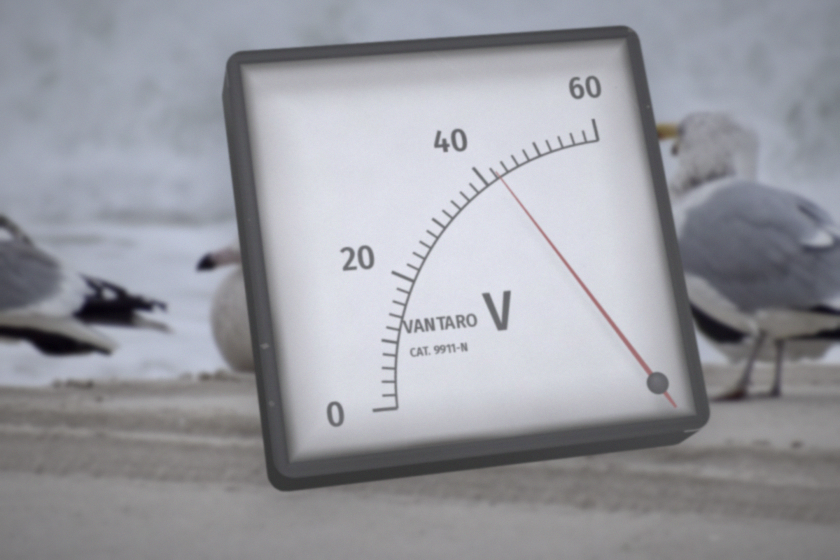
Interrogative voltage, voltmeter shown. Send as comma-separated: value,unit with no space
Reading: 42,V
